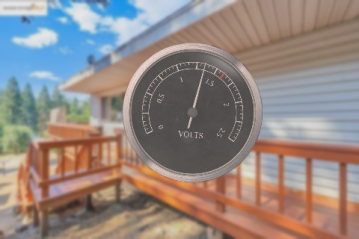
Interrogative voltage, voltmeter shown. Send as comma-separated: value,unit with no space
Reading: 1.35,V
